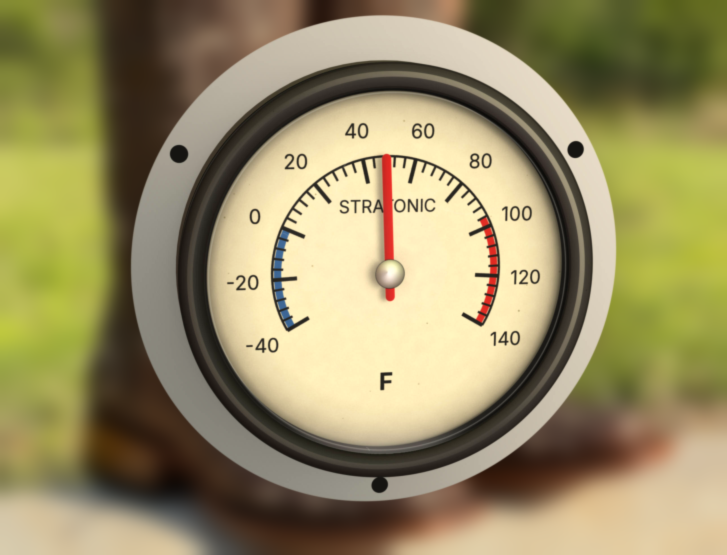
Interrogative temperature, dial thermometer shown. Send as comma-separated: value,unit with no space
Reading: 48,°F
